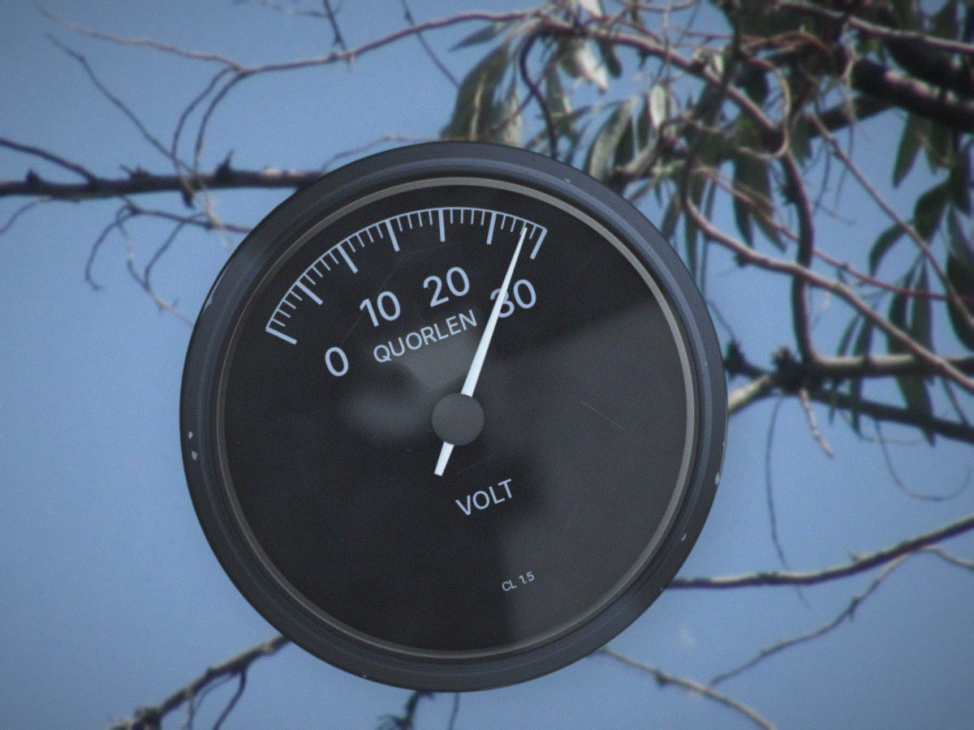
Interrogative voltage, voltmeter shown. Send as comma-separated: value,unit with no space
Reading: 28,V
